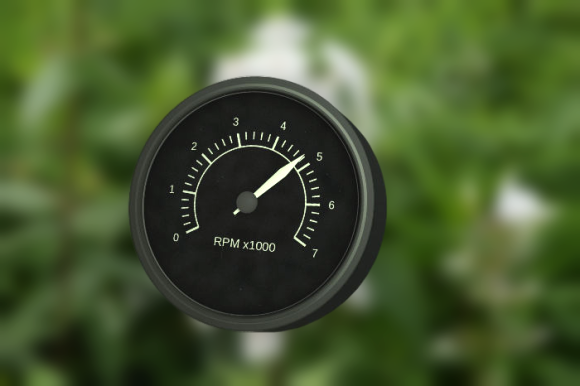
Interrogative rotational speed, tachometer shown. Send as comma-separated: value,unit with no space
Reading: 4800,rpm
